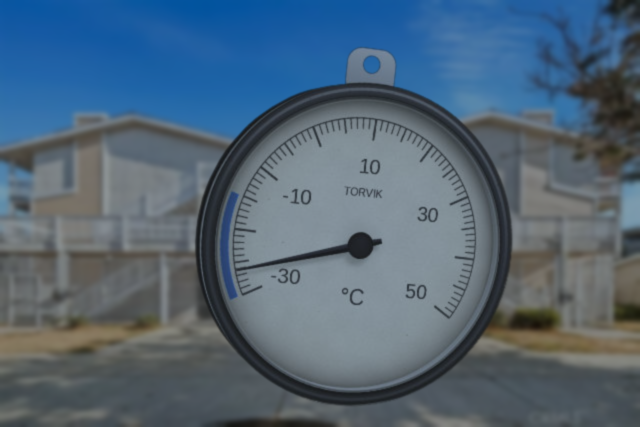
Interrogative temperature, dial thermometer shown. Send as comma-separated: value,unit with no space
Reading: -26,°C
